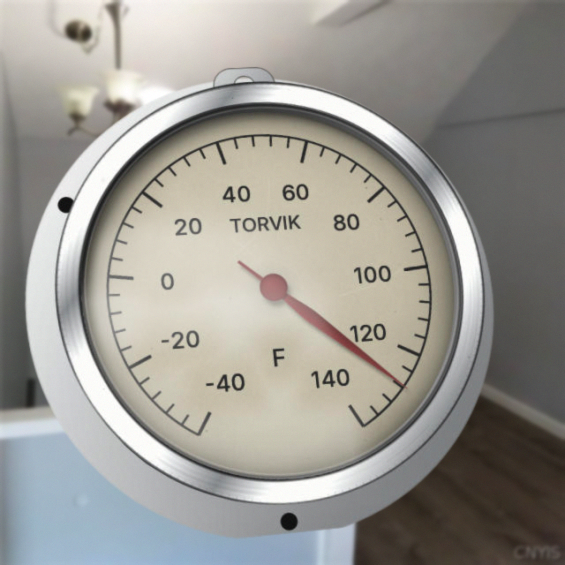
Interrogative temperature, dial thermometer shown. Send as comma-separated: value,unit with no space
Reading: 128,°F
